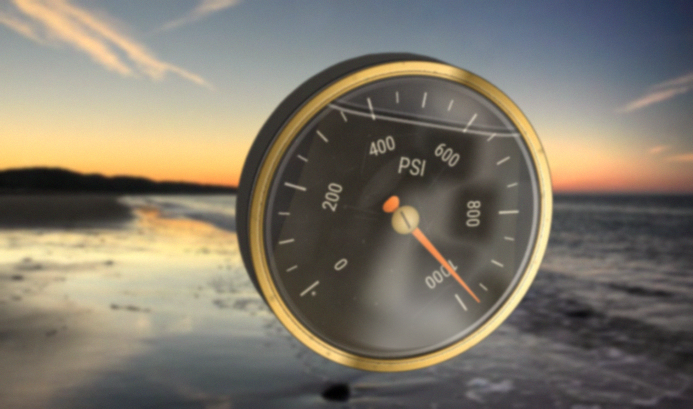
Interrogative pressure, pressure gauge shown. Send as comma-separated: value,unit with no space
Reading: 975,psi
